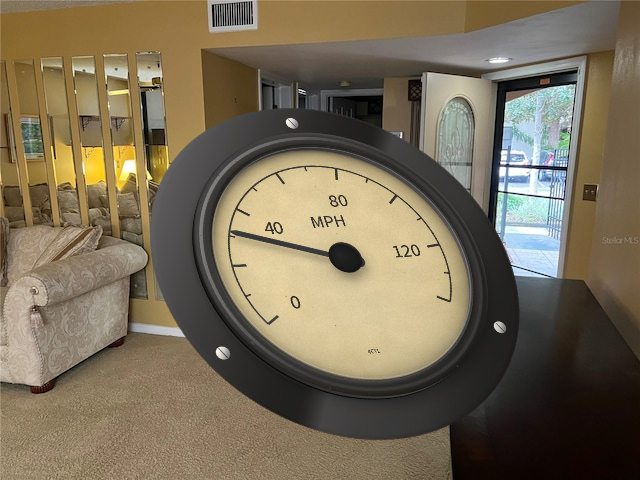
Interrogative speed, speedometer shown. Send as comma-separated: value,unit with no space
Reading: 30,mph
